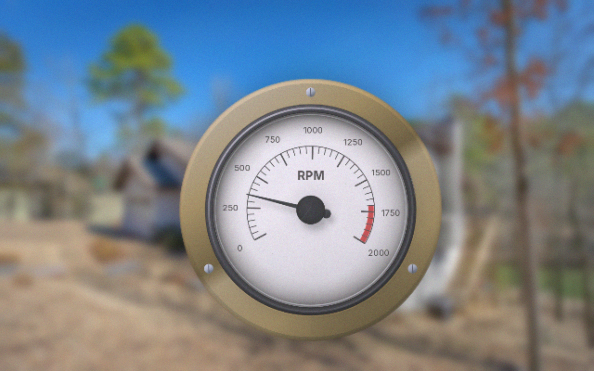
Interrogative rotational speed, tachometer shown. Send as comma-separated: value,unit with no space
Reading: 350,rpm
